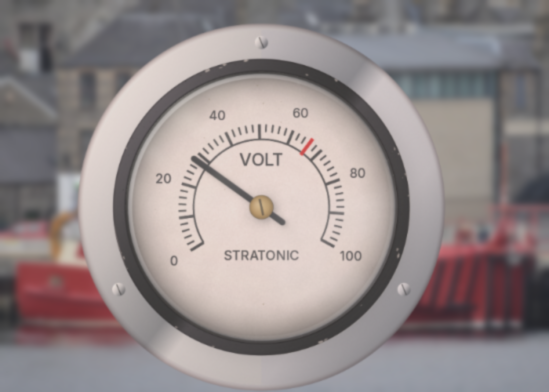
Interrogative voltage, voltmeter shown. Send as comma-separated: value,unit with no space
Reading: 28,V
